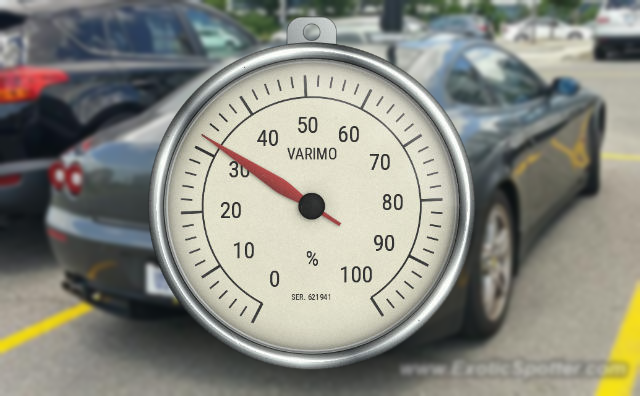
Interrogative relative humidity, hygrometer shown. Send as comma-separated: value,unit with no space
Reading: 32,%
